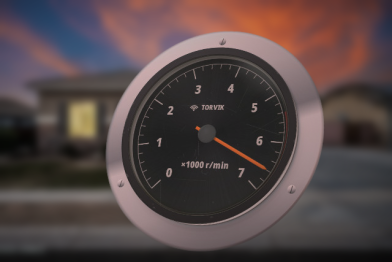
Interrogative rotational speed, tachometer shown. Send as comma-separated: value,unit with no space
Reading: 6600,rpm
